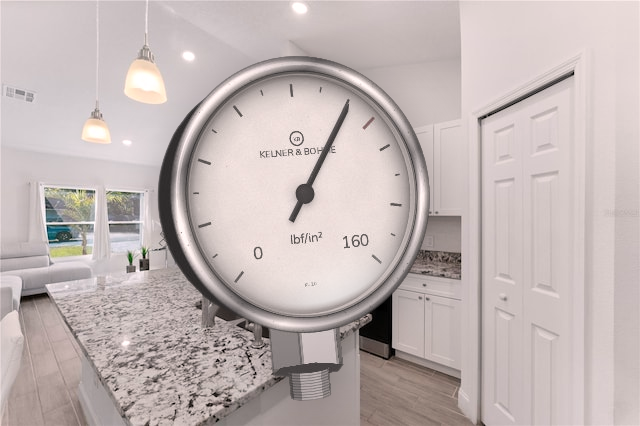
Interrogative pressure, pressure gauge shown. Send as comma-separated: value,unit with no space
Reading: 100,psi
